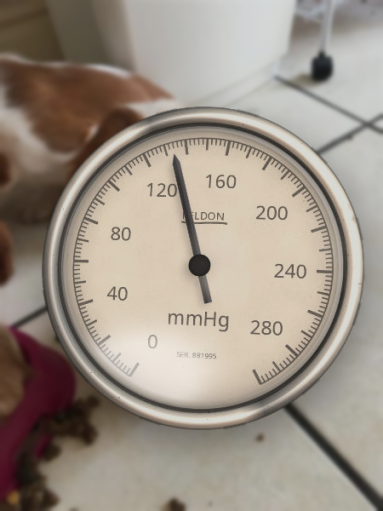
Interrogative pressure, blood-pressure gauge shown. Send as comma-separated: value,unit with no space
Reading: 134,mmHg
